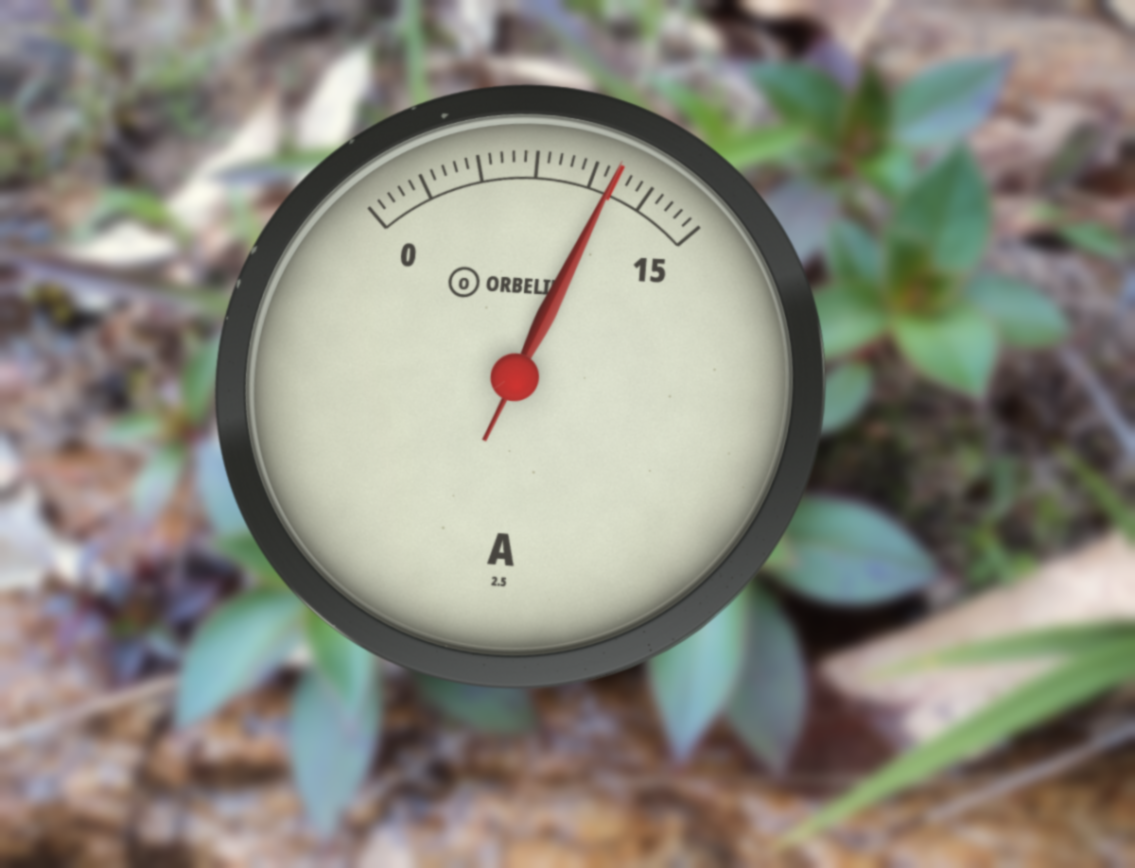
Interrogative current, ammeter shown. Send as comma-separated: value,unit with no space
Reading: 11,A
